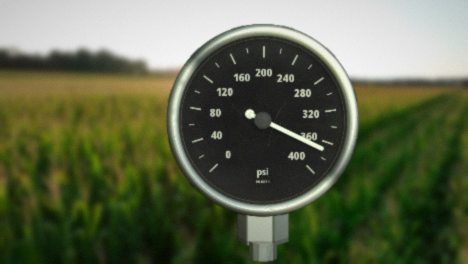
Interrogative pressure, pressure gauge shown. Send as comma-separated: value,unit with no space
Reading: 370,psi
